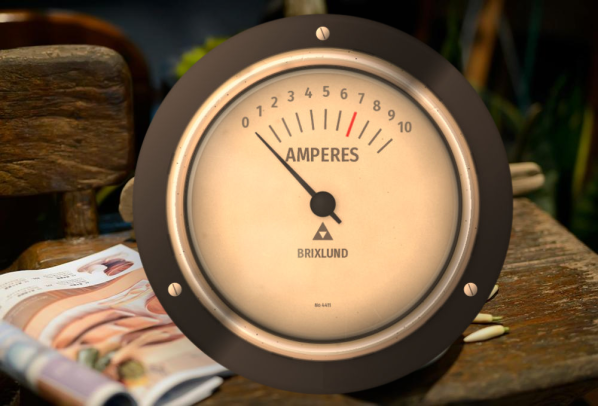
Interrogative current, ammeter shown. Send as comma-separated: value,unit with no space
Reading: 0,A
